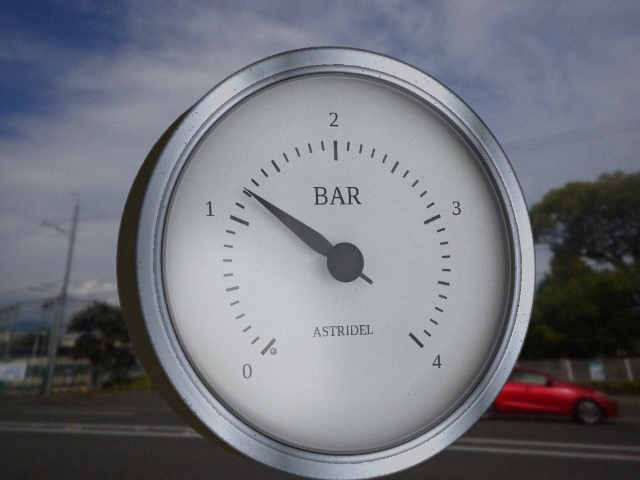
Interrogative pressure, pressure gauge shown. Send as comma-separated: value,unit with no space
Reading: 1.2,bar
